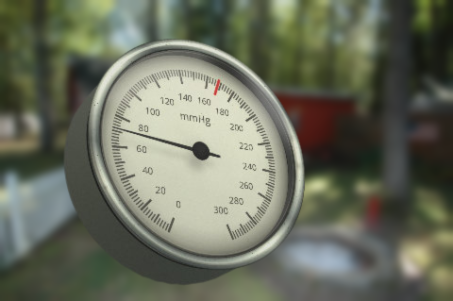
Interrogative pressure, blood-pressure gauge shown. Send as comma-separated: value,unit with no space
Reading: 70,mmHg
